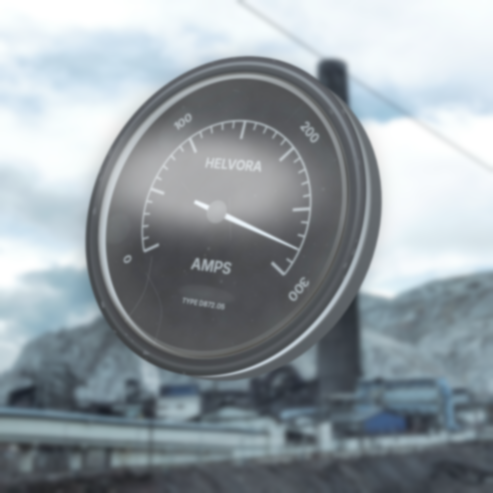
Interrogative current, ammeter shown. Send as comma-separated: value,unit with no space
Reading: 280,A
